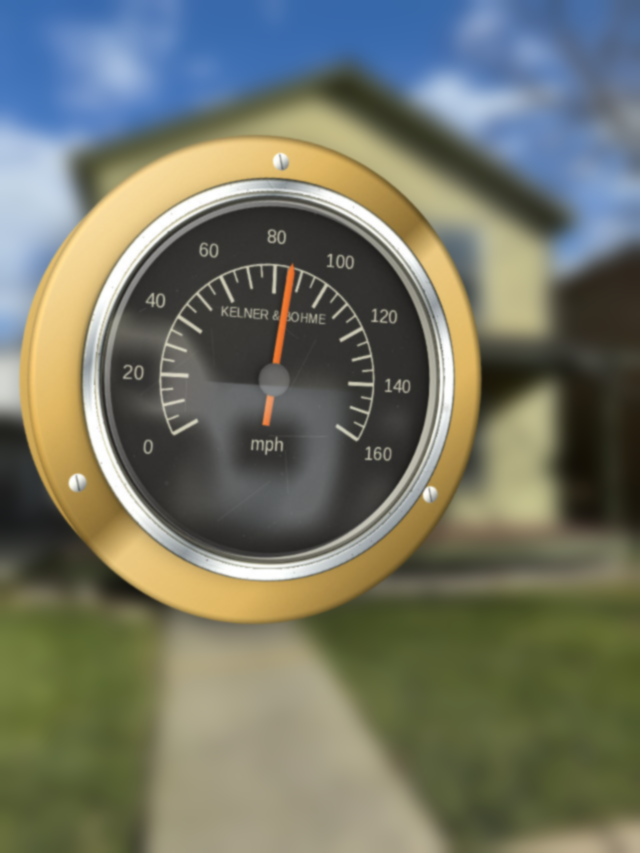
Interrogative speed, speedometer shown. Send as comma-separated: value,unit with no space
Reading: 85,mph
